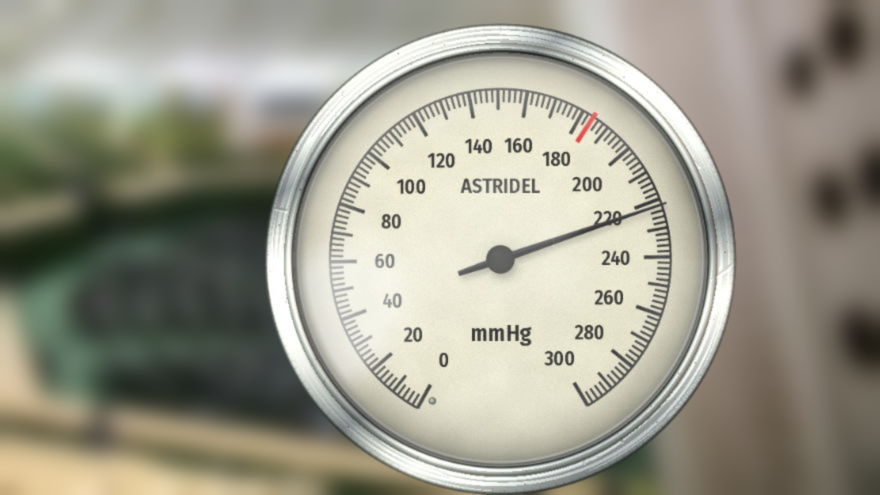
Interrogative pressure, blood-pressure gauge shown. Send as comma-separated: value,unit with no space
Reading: 222,mmHg
